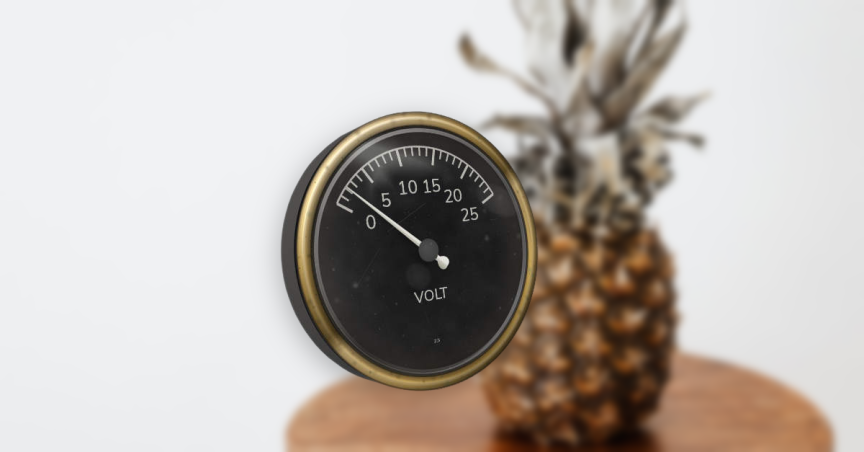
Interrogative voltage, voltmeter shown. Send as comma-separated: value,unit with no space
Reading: 2,V
